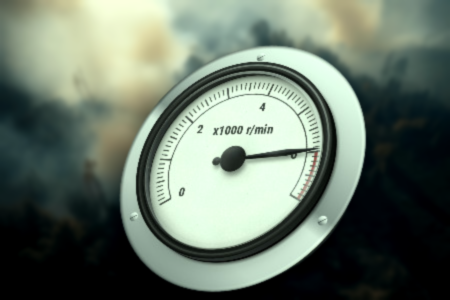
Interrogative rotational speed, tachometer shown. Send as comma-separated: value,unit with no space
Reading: 6000,rpm
